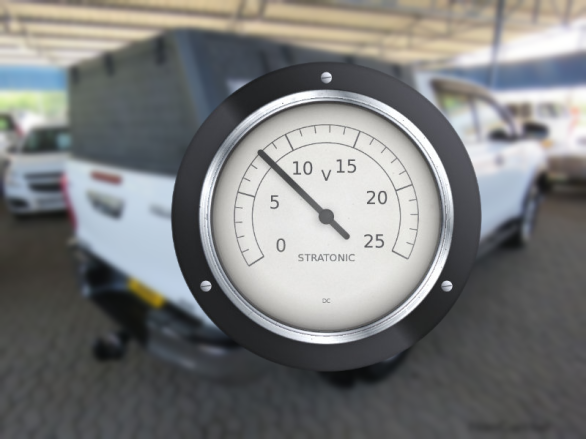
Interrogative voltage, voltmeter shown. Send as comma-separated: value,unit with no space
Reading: 8,V
